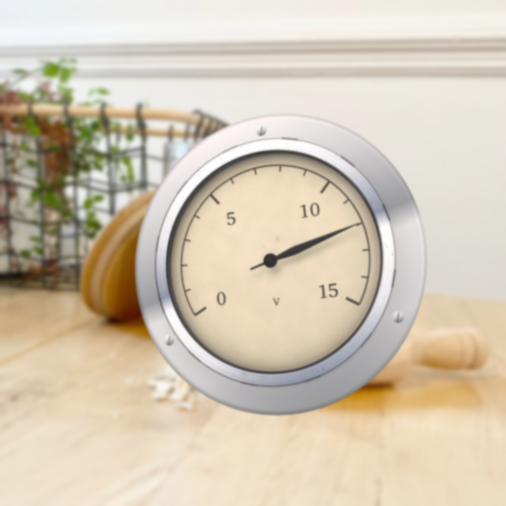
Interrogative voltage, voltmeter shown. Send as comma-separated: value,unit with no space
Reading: 12,V
